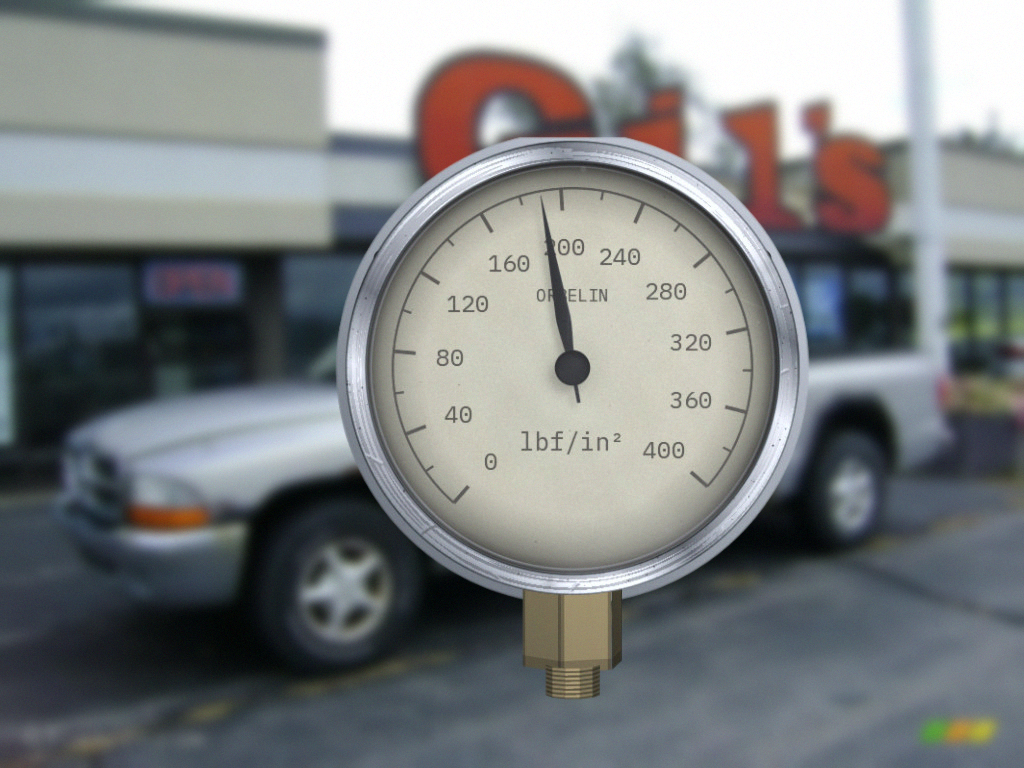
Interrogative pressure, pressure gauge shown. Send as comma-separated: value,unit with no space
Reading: 190,psi
